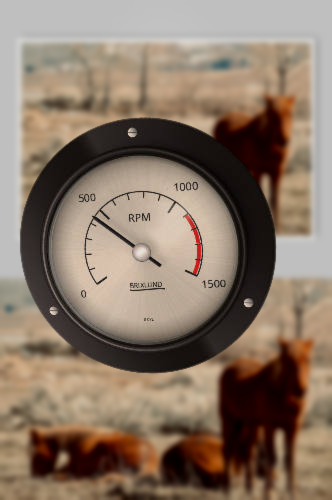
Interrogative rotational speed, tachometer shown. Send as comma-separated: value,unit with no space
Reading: 450,rpm
